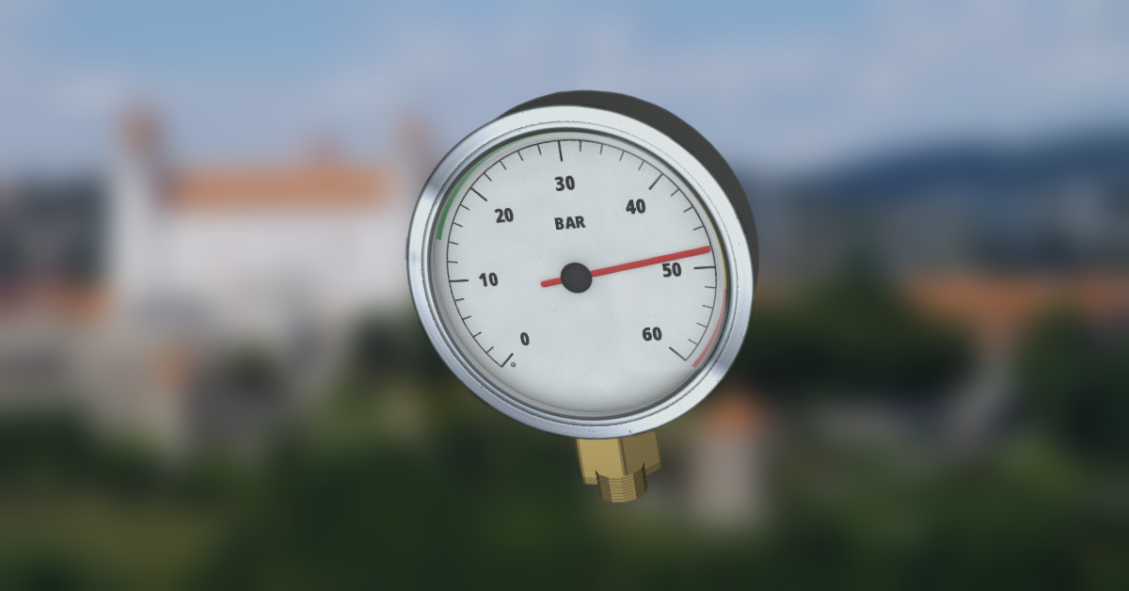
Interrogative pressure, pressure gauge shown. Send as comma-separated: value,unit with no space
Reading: 48,bar
